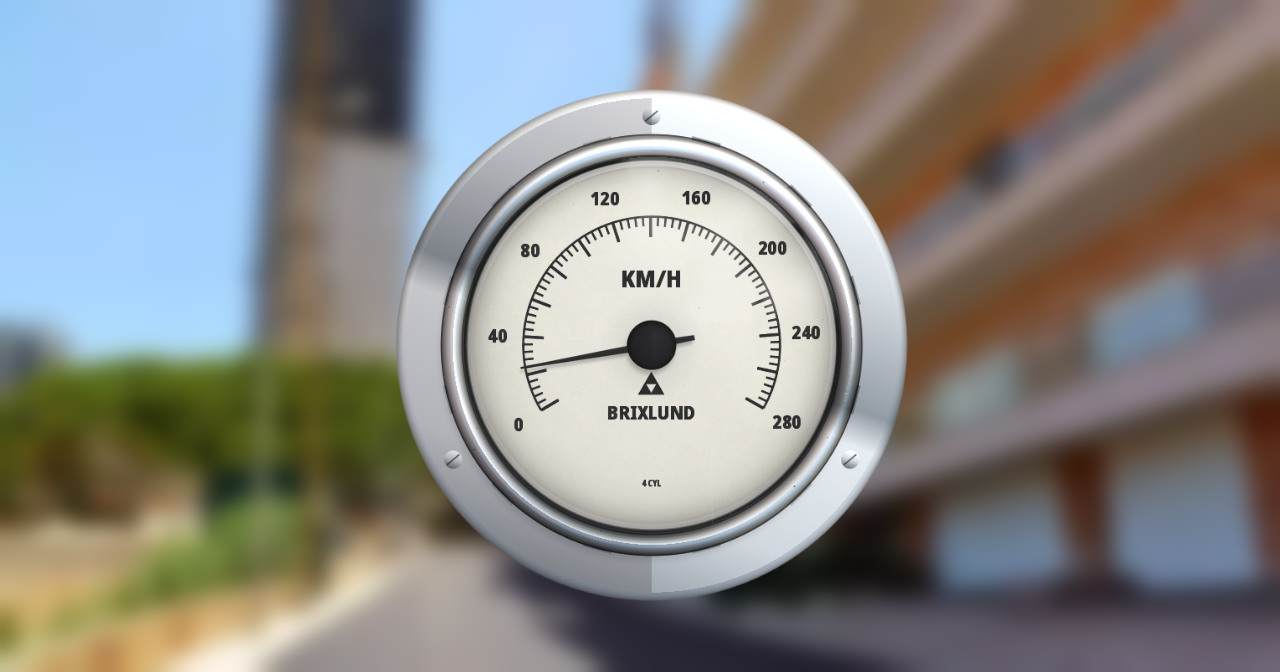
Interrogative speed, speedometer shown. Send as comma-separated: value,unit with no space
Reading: 24,km/h
